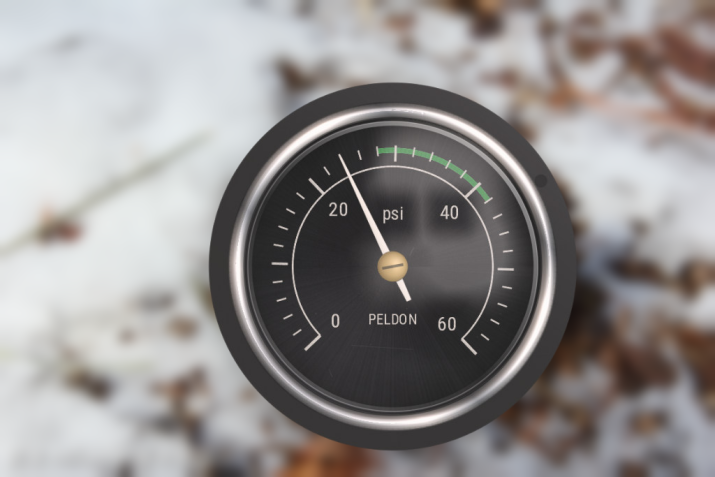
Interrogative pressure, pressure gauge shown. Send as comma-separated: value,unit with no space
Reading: 24,psi
